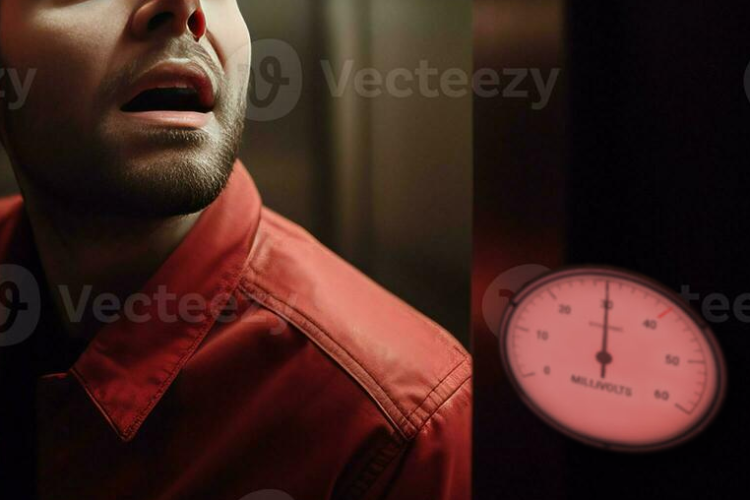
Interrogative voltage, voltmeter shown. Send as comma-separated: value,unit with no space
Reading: 30,mV
